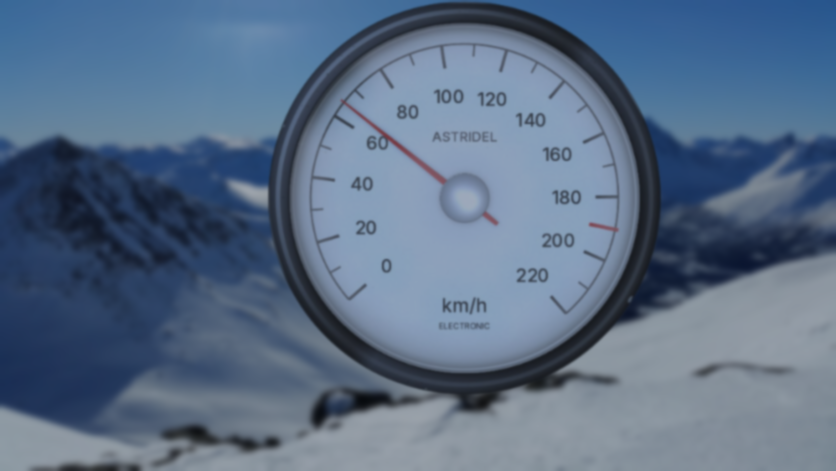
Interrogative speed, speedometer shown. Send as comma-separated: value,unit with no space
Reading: 65,km/h
